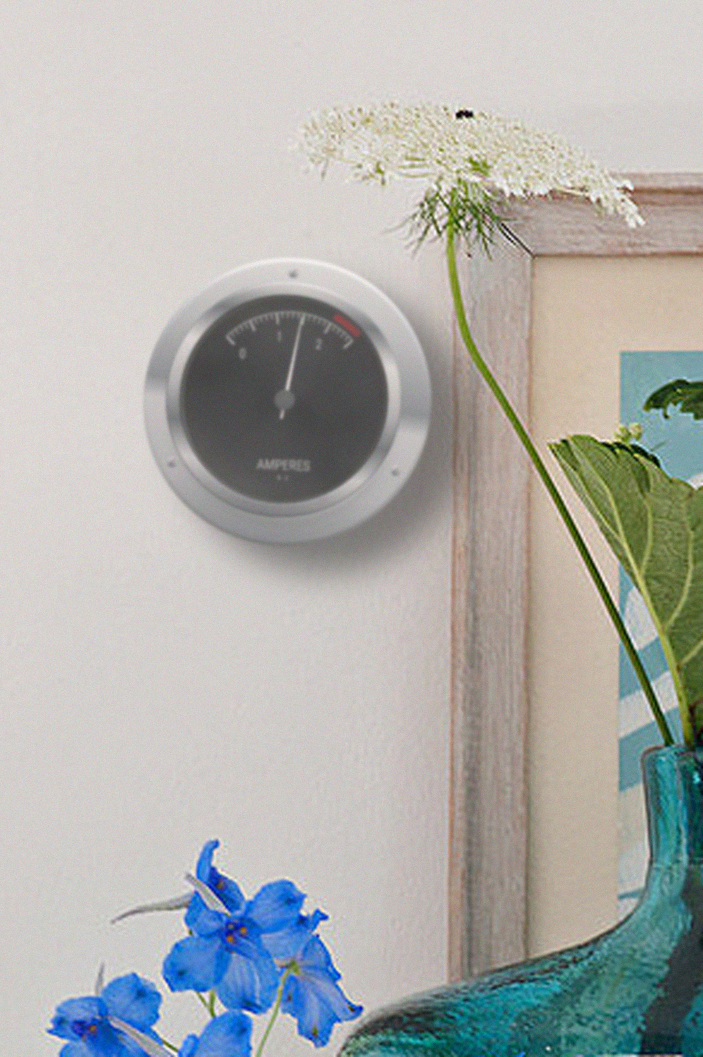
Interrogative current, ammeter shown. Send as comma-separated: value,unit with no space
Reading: 1.5,A
